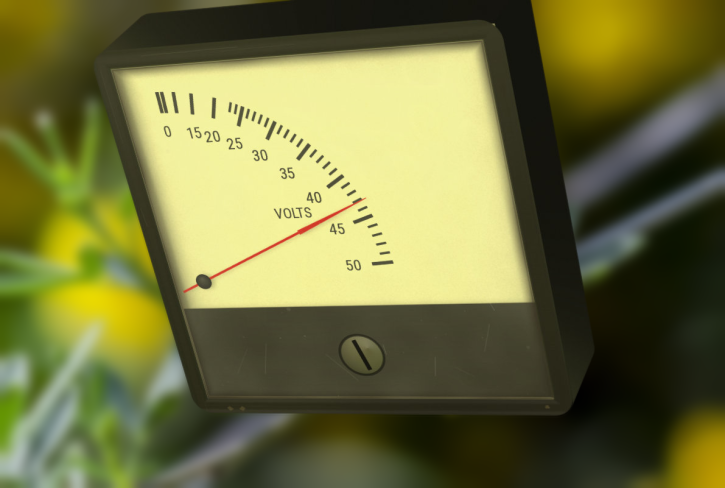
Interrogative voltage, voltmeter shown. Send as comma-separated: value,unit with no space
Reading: 43,V
